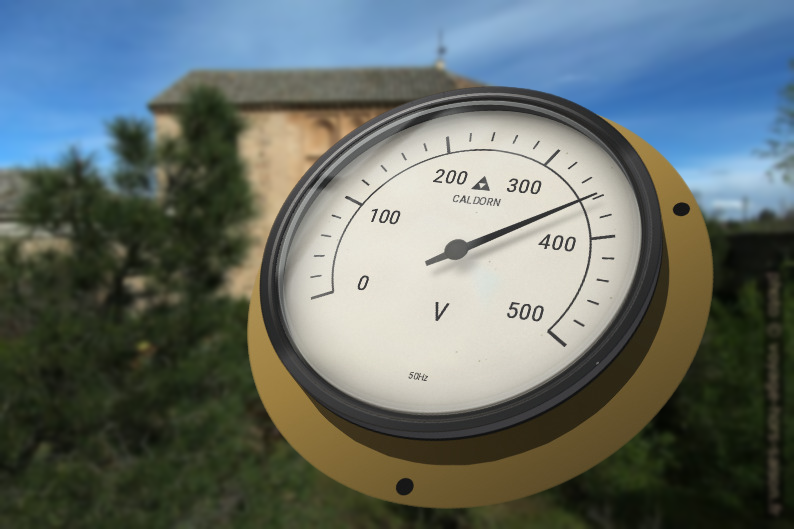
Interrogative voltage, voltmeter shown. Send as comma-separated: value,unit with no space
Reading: 360,V
